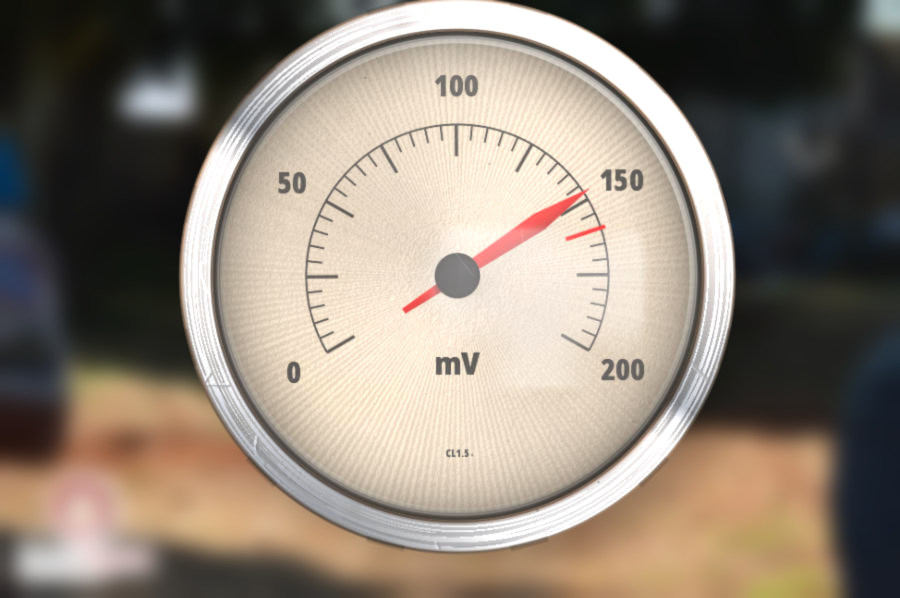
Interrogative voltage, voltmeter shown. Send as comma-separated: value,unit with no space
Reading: 147.5,mV
